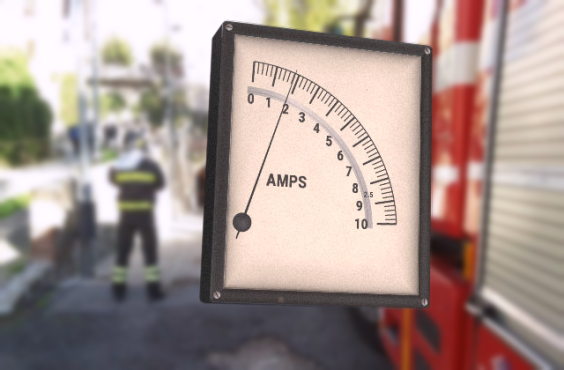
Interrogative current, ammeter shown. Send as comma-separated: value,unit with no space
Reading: 1.8,A
